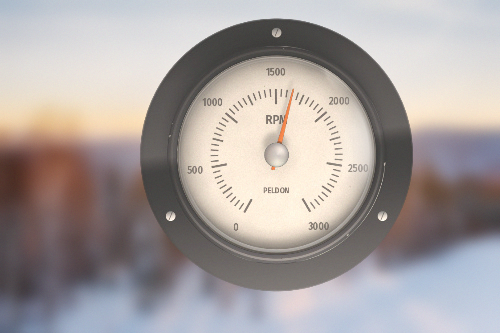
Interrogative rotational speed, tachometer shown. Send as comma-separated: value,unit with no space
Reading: 1650,rpm
